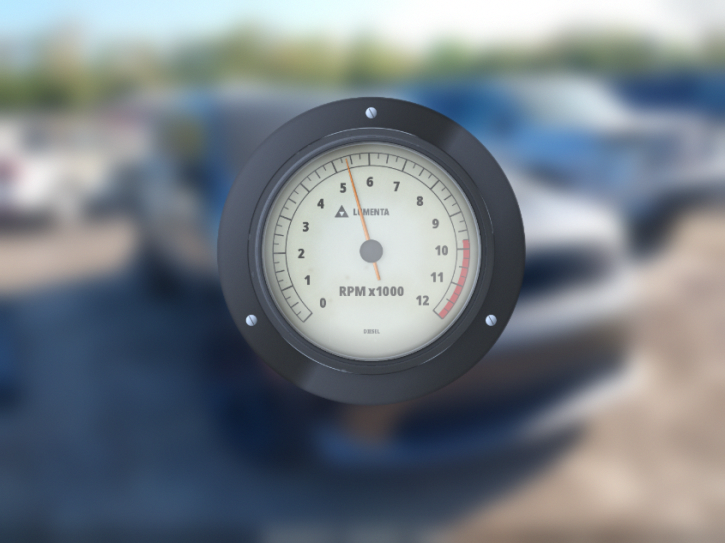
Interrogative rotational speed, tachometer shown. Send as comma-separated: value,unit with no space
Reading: 5375,rpm
